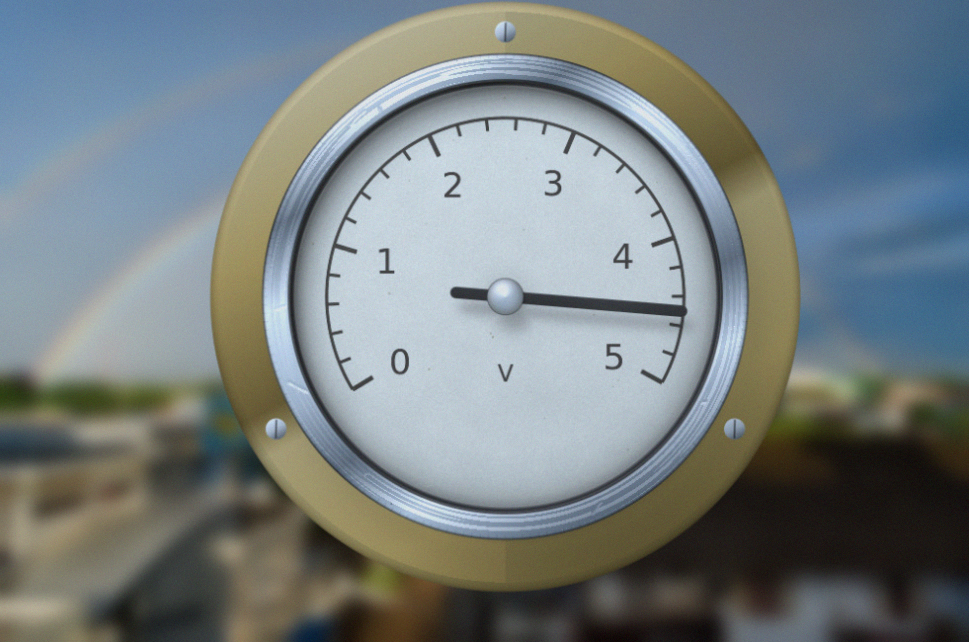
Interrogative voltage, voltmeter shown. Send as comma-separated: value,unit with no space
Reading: 4.5,V
